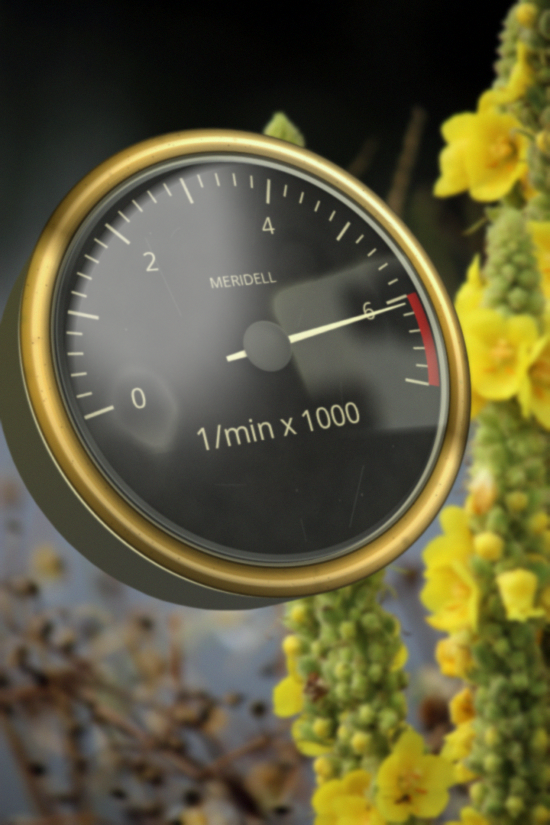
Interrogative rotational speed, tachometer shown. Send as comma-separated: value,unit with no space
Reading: 6100,rpm
